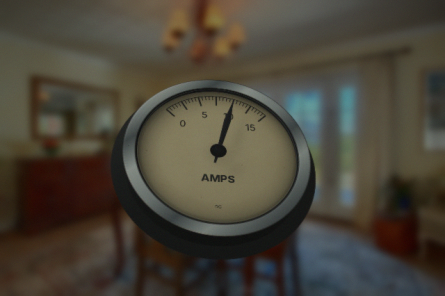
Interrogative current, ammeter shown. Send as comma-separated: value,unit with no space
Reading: 10,A
